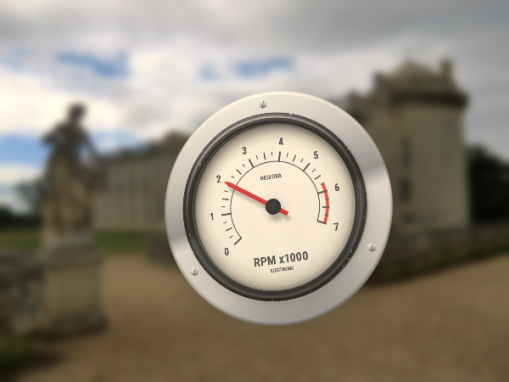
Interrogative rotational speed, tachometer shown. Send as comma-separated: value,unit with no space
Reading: 2000,rpm
